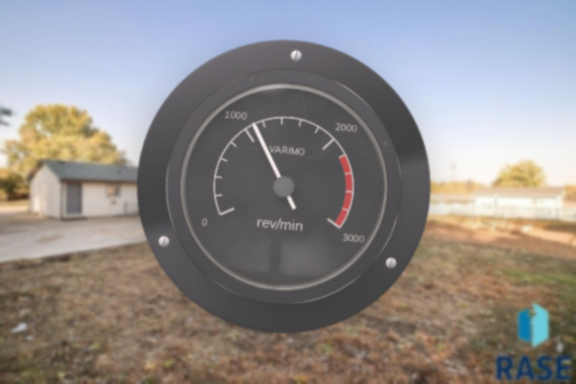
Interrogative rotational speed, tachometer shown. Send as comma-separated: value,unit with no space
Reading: 1100,rpm
